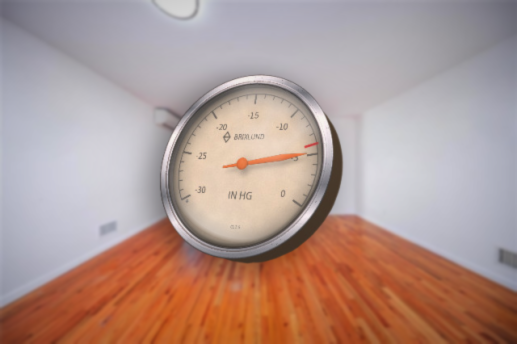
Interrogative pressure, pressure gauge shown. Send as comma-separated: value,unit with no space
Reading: -5,inHg
